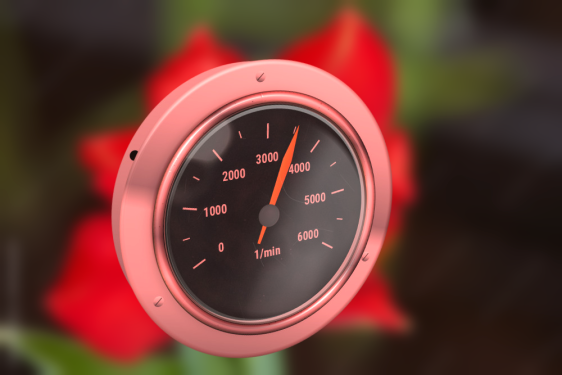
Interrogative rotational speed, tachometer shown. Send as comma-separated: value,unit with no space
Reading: 3500,rpm
